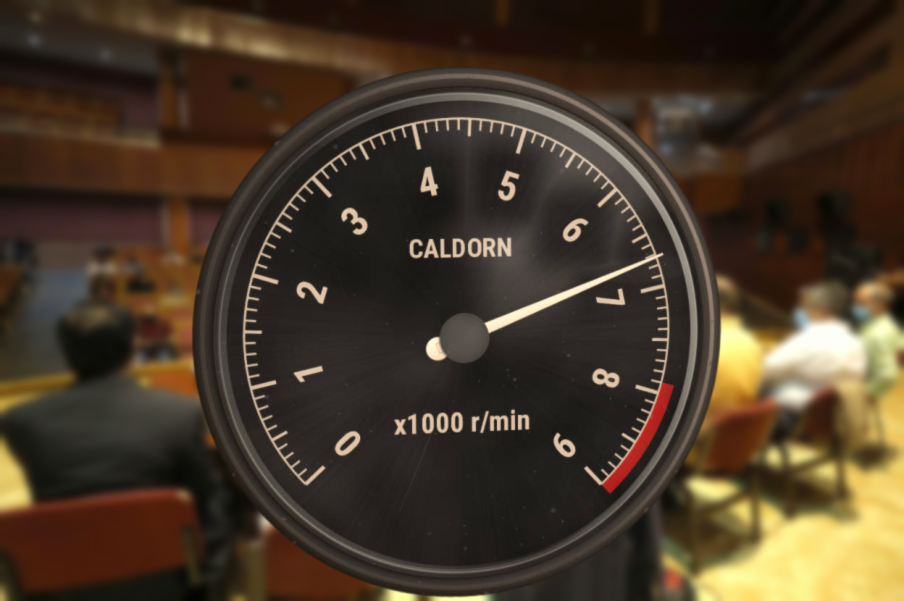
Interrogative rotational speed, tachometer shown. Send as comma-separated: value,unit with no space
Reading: 6700,rpm
